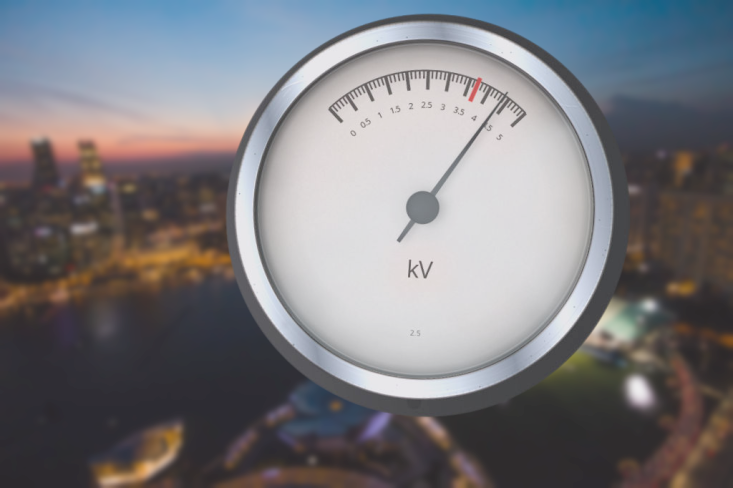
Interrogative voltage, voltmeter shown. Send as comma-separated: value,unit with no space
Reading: 4.4,kV
